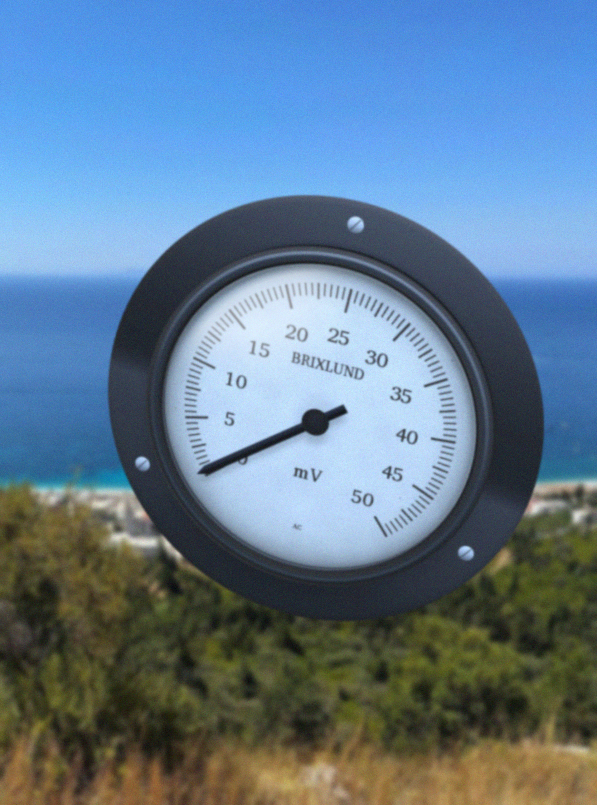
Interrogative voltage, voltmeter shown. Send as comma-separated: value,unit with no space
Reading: 0.5,mV
